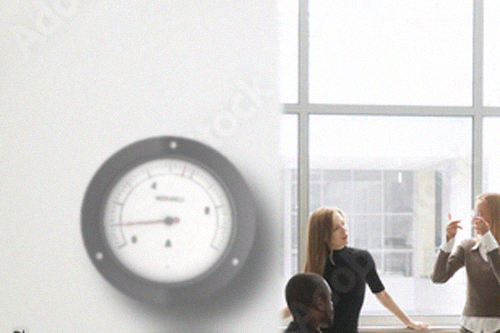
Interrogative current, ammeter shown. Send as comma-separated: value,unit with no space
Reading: 1,A
